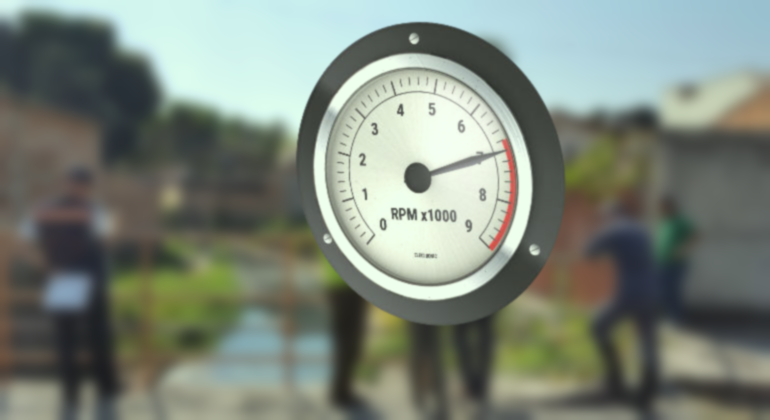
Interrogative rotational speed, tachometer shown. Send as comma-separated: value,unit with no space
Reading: 7000,rpm
